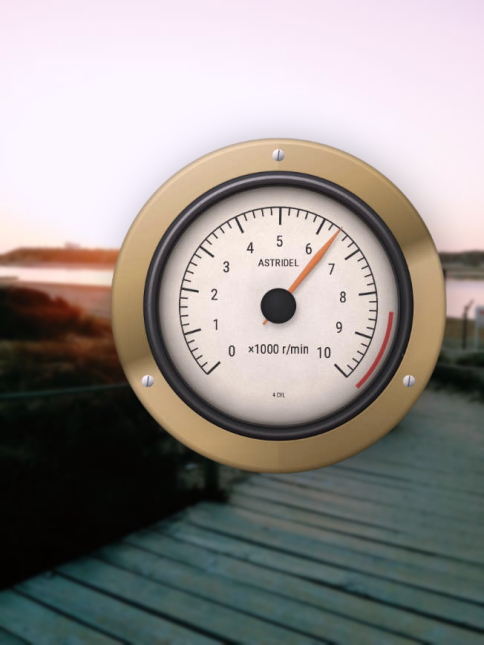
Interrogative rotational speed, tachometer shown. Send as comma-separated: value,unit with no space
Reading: 6400,rpm
